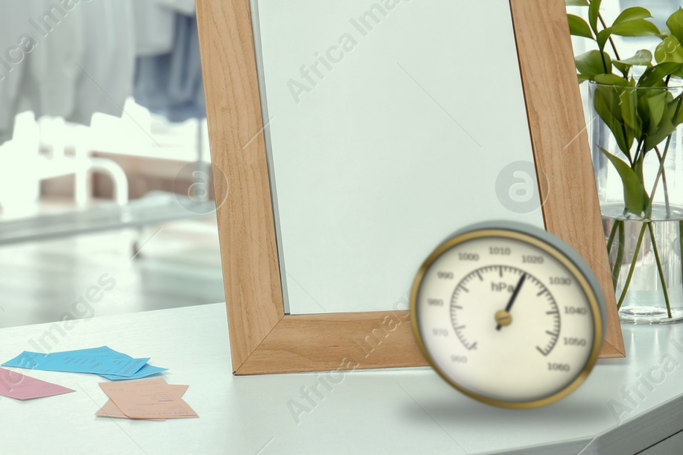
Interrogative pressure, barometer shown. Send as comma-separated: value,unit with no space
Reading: 1020,hPa
